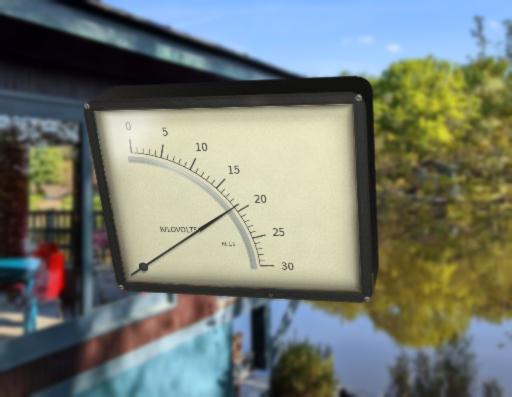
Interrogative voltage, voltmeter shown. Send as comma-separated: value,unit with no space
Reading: 19,kV
